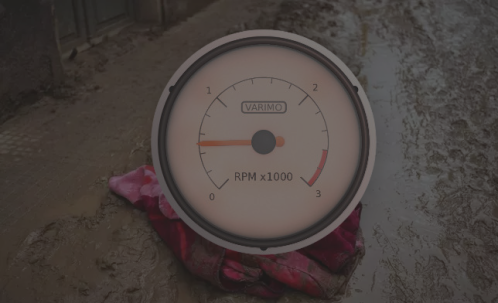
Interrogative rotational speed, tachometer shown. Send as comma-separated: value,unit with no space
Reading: 500,rpm
